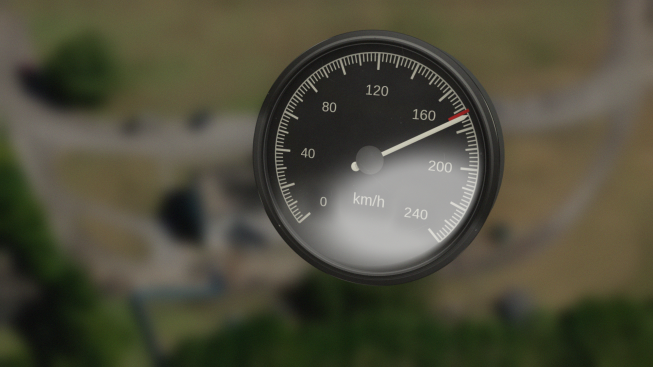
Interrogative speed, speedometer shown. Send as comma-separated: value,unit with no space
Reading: 174,km/h
